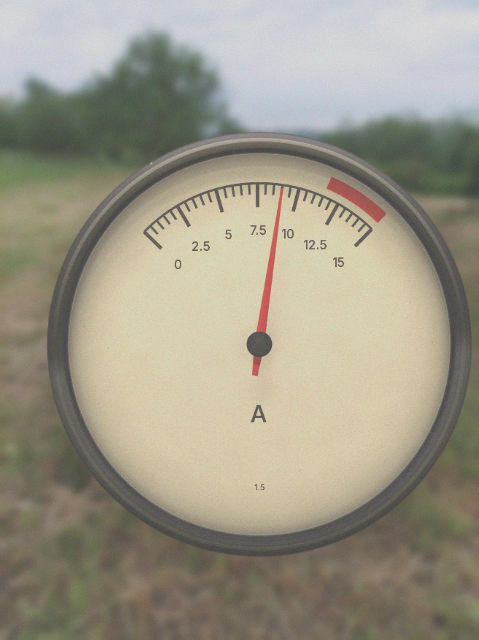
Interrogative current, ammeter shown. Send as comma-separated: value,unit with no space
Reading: 9,A
